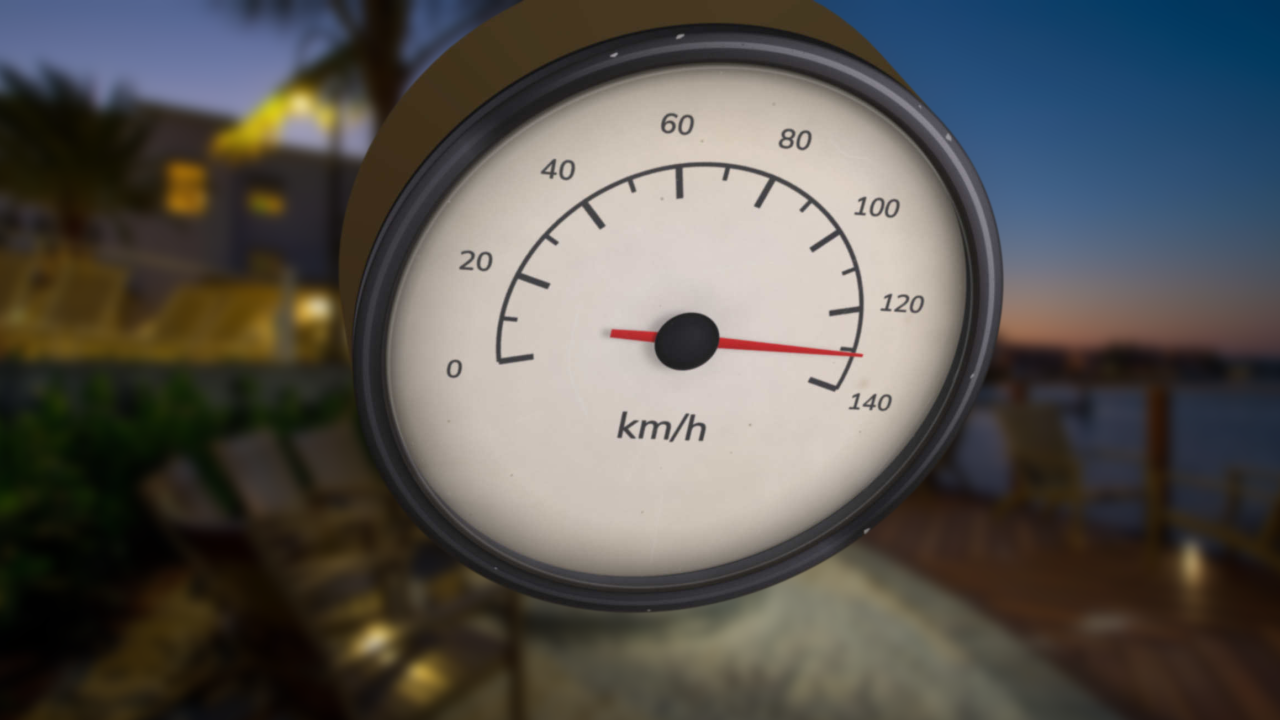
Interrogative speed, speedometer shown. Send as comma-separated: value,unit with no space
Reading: 130,km/h
